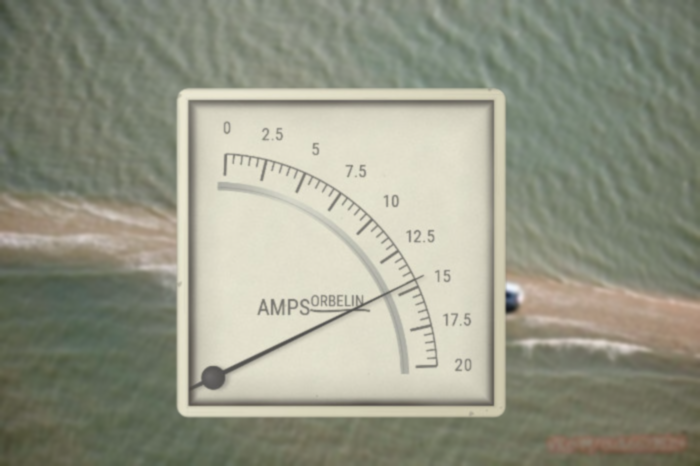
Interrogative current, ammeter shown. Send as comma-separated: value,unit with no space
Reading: 14.5,A
